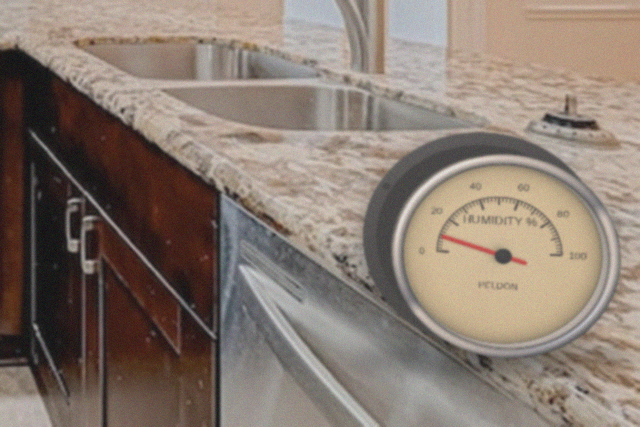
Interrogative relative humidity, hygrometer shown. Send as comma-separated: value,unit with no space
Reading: 10,%
